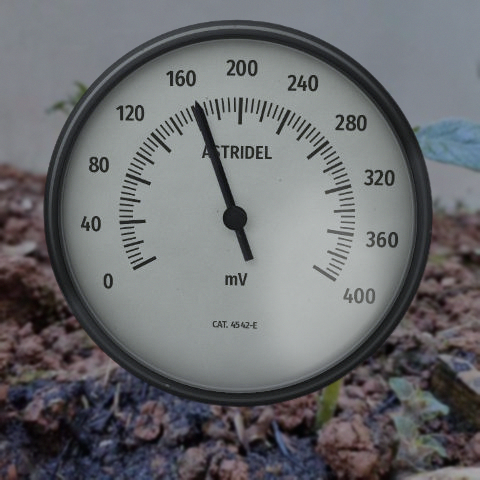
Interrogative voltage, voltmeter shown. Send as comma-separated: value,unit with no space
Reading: 165,mV
